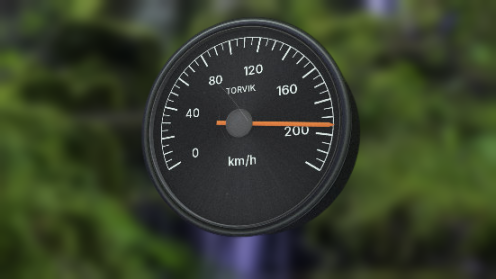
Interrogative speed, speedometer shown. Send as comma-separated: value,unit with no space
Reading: 195,km/h
